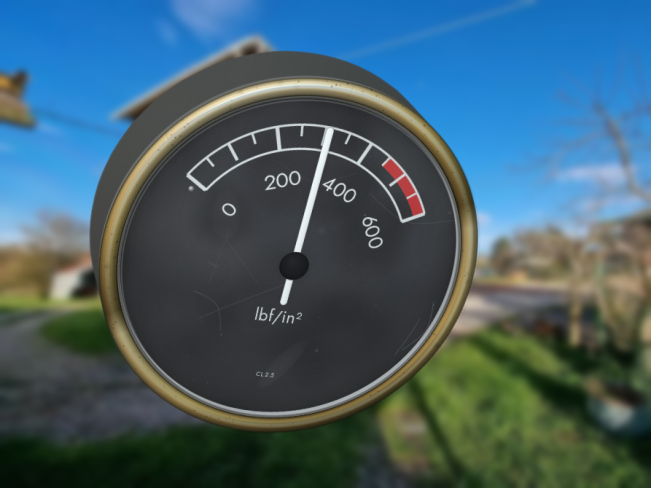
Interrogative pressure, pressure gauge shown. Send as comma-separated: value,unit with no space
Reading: 300,psi
